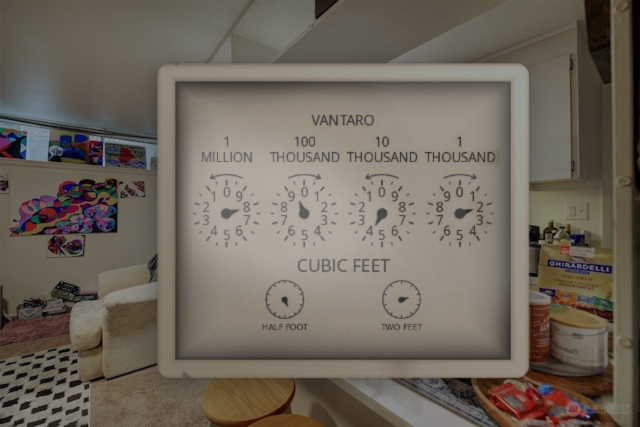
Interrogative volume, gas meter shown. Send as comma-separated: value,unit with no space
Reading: 794200,ft³
